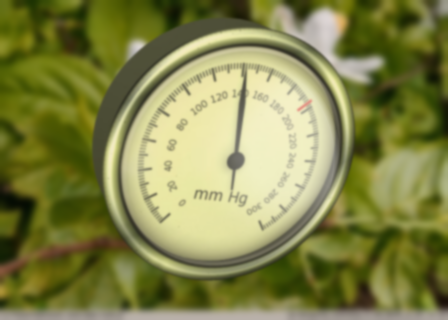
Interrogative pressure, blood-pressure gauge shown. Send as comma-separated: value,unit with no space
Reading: 140,mmHg
